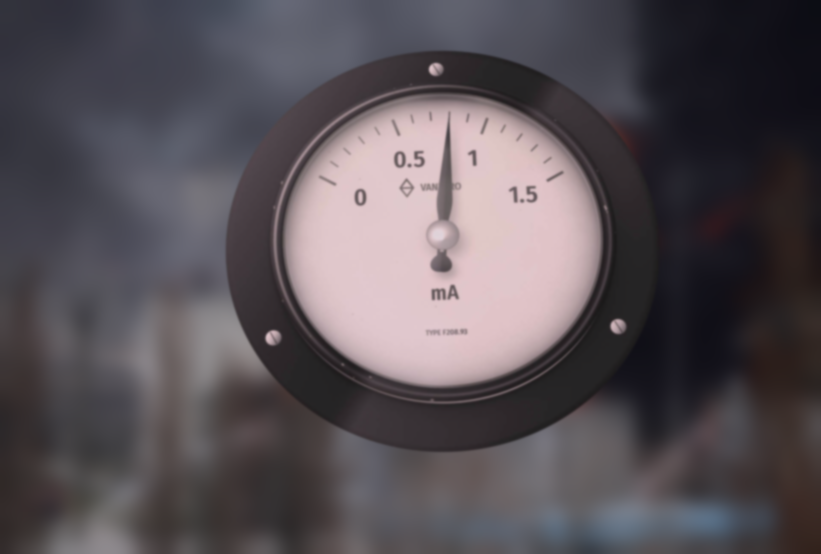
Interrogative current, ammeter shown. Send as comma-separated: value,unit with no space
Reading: 0.8,mA
